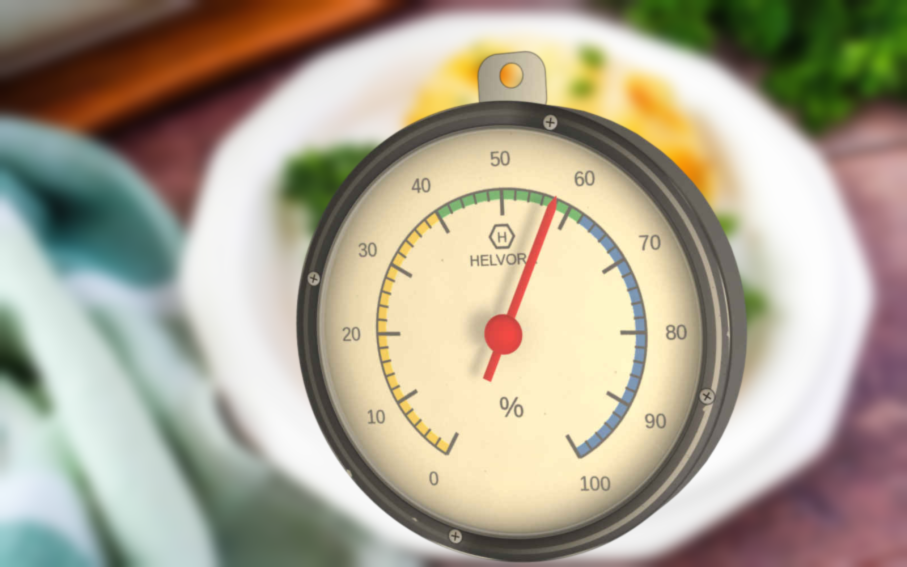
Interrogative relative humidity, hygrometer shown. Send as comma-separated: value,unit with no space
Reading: 58,%
